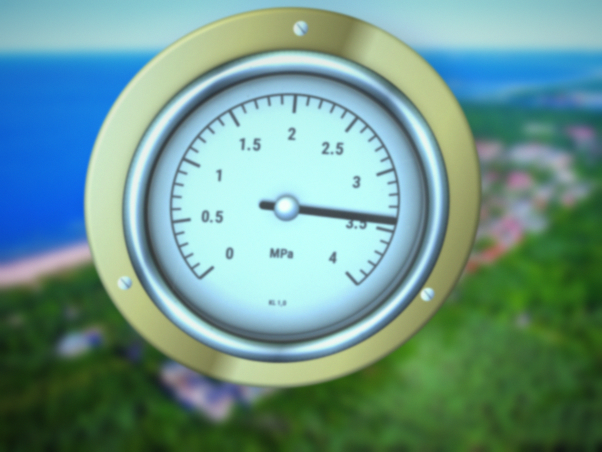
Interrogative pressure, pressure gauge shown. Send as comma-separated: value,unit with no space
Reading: 3.4,MPa
